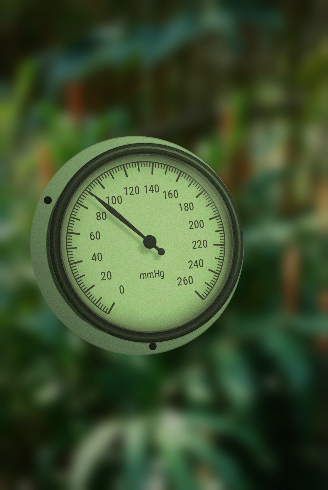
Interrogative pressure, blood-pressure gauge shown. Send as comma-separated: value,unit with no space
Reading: 90,mmHg
